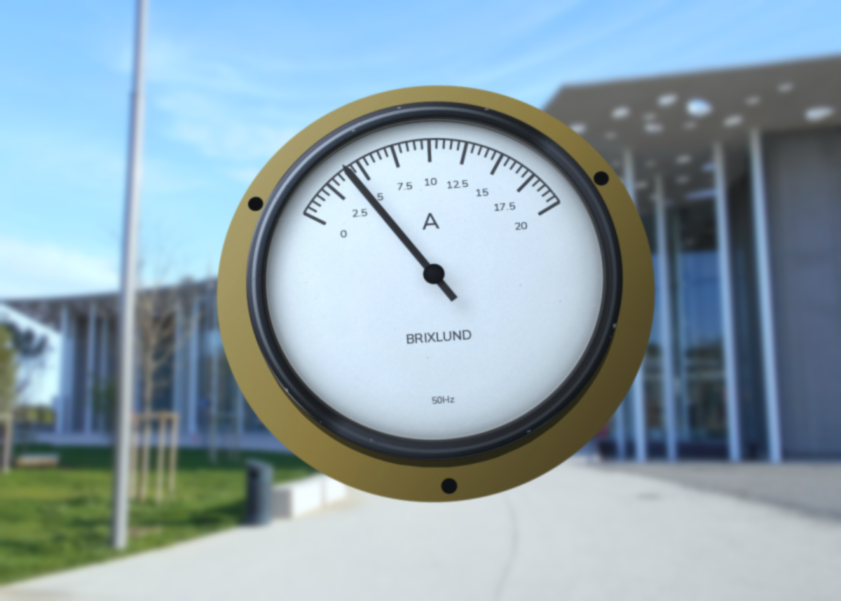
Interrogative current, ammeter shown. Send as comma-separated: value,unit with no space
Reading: 4,A
